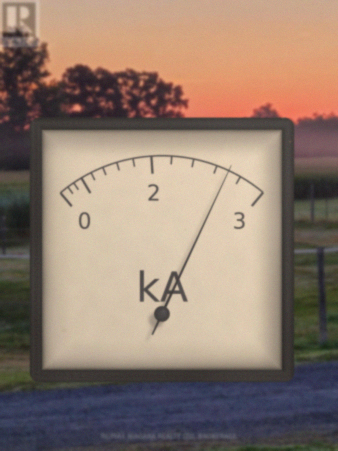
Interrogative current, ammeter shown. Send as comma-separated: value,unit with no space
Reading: 2.7,kA
